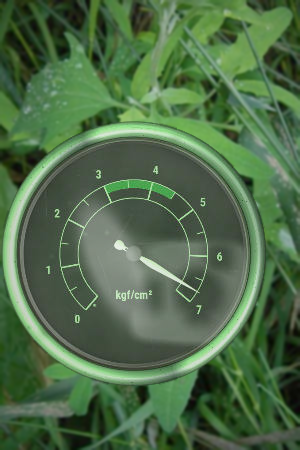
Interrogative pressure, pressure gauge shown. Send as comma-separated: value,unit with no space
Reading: 6.75,kg/cm²
